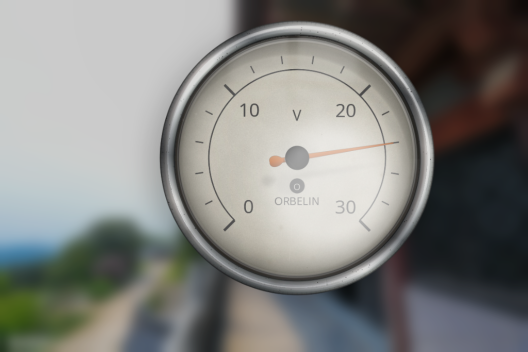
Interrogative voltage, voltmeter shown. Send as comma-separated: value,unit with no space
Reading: 24,V
